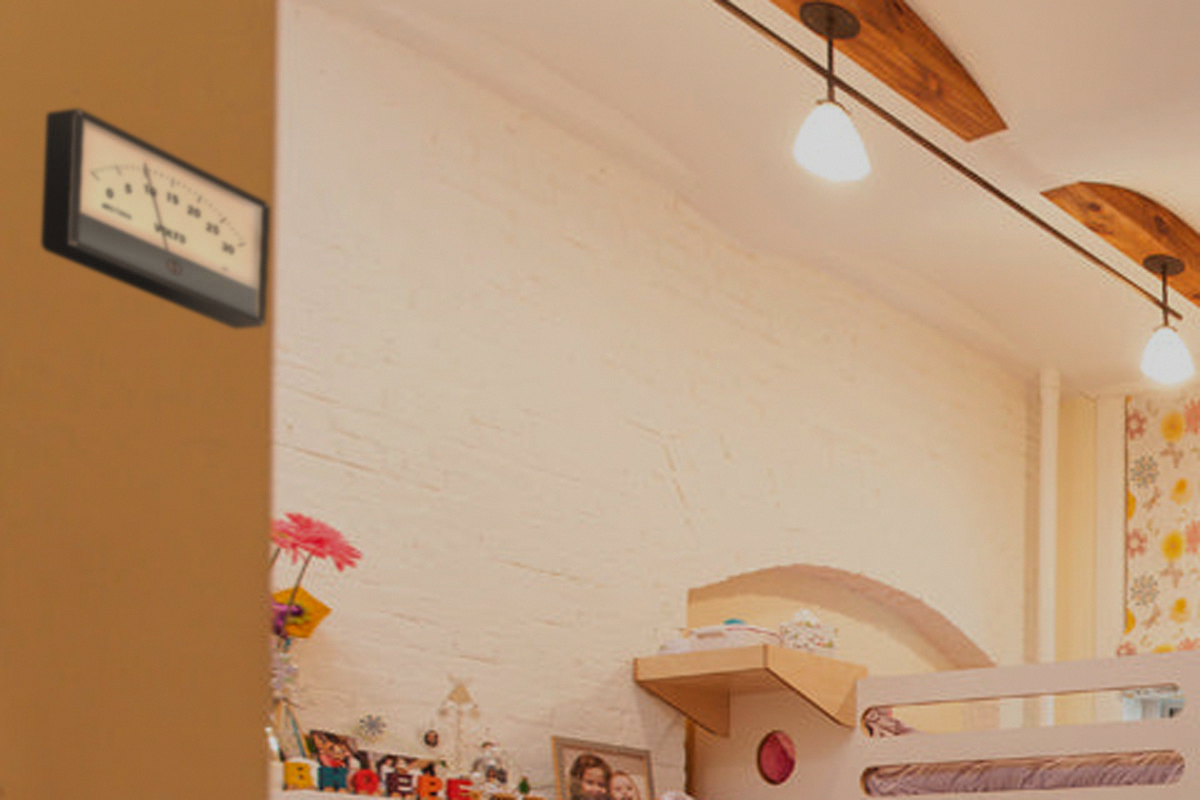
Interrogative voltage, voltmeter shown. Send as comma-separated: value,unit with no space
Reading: 10,V
